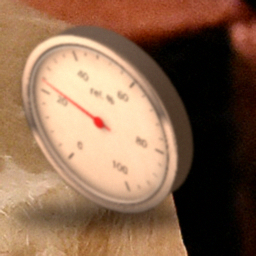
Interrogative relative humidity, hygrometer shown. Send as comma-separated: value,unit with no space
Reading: 24,%
